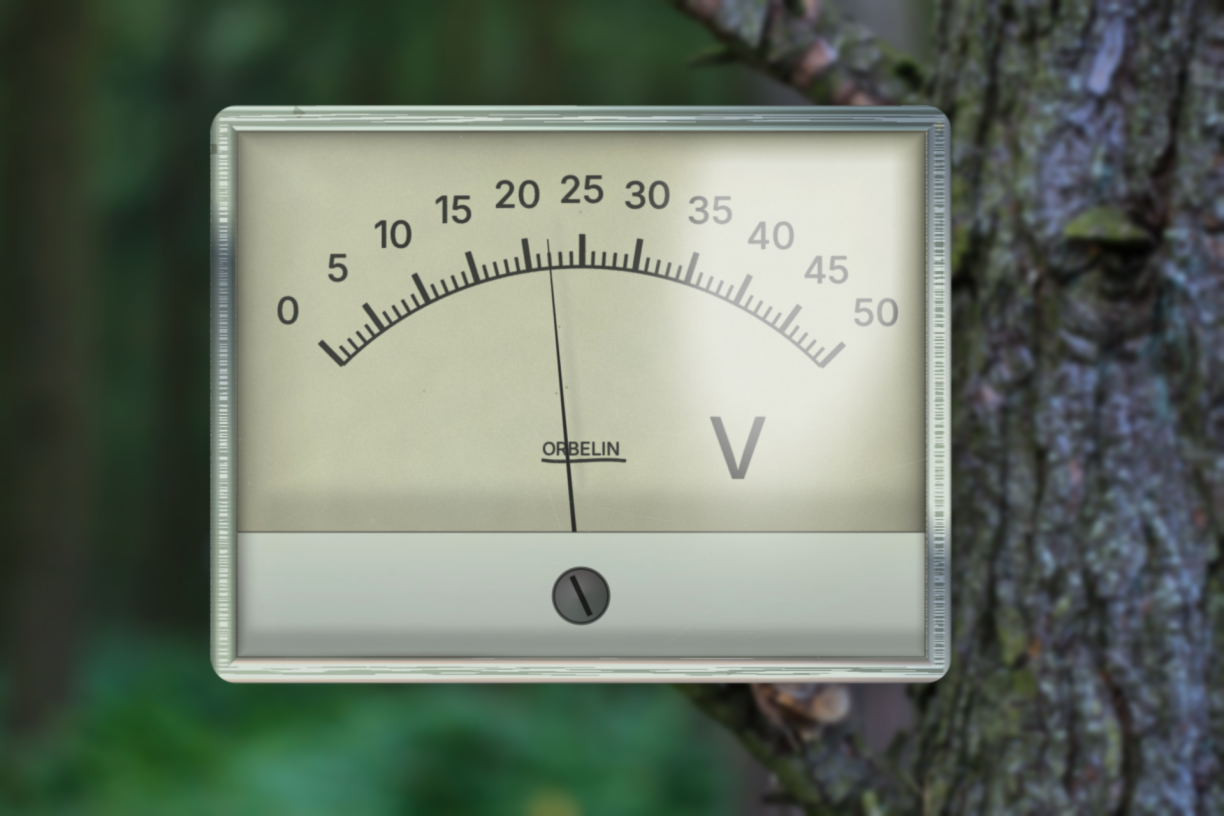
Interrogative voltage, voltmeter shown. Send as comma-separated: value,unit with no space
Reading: 22,V
